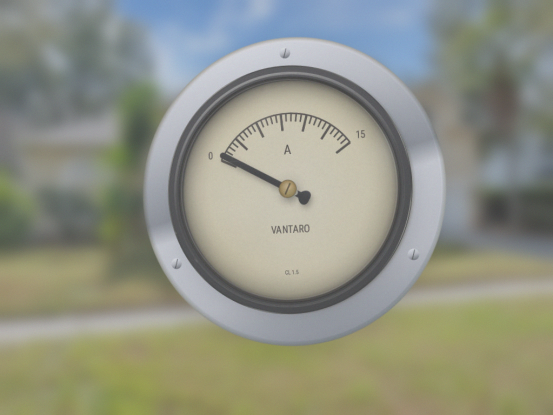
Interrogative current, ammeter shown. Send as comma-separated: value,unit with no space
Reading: 0.5,A
